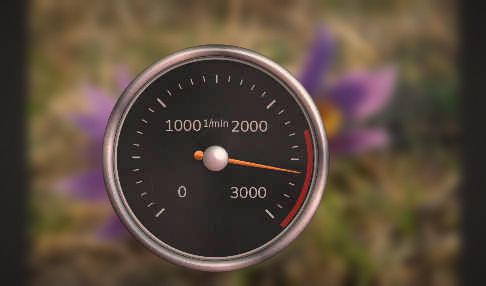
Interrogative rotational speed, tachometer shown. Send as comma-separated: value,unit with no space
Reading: 2600,rpm
